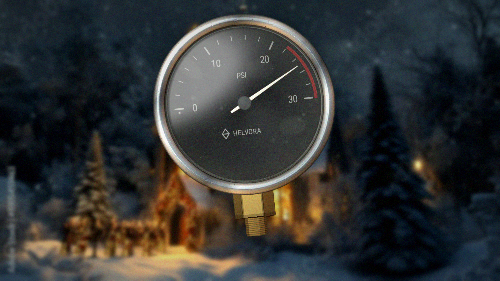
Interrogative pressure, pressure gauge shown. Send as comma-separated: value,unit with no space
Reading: 25,psi
